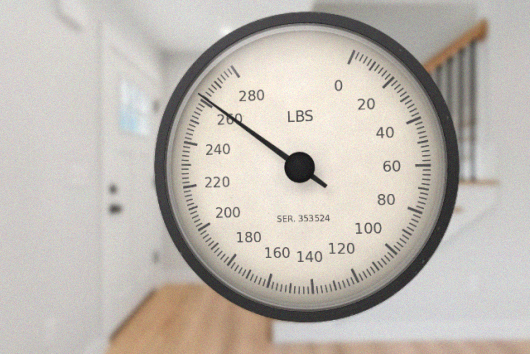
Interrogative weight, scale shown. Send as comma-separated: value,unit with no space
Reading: 262,lb
